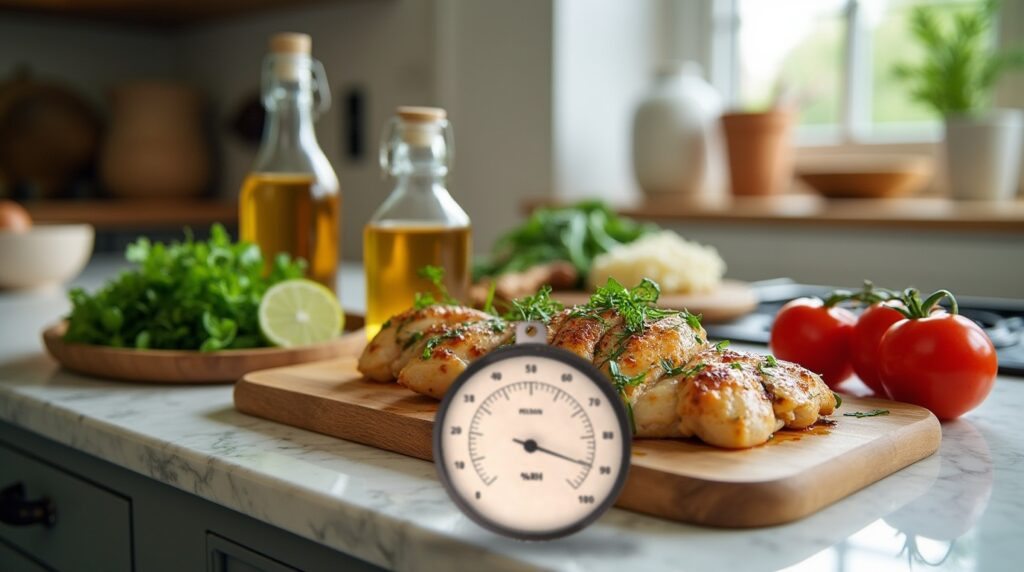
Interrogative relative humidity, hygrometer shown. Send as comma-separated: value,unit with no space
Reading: 90,%
